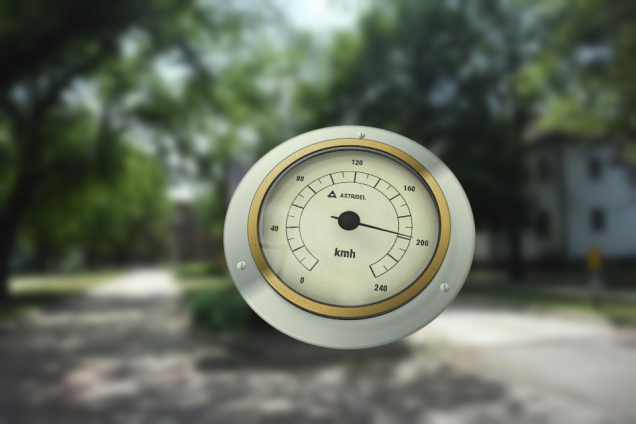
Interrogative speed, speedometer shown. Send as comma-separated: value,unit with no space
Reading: 200,km/h
